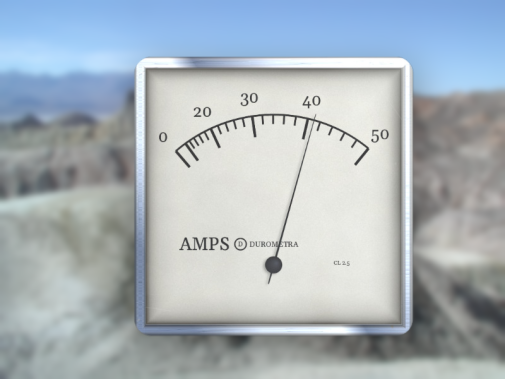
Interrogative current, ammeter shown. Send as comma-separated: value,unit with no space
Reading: 41,A
